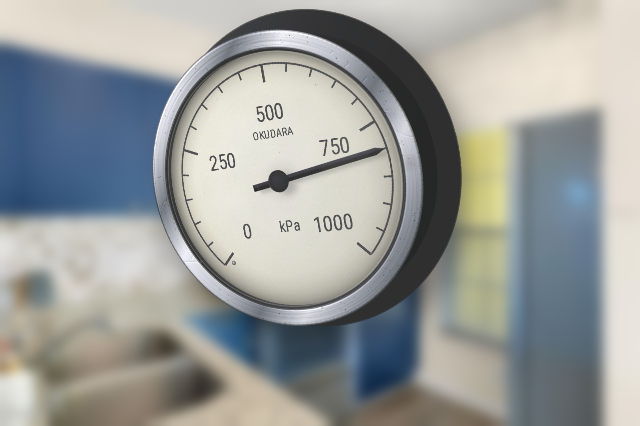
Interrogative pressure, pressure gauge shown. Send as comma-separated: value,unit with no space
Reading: 800,kPa
